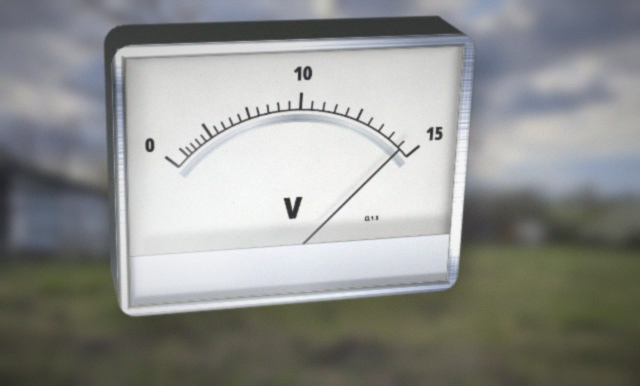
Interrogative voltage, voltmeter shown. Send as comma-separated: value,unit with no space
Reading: 14.5,V
